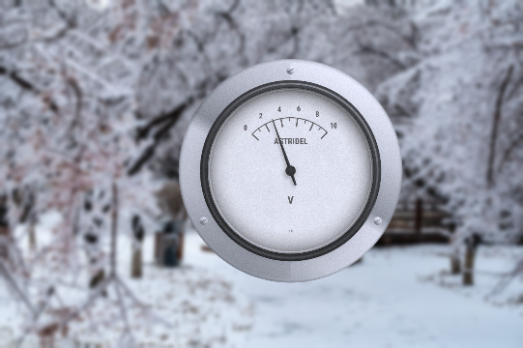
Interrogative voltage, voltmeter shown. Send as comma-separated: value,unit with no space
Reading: 3,V
